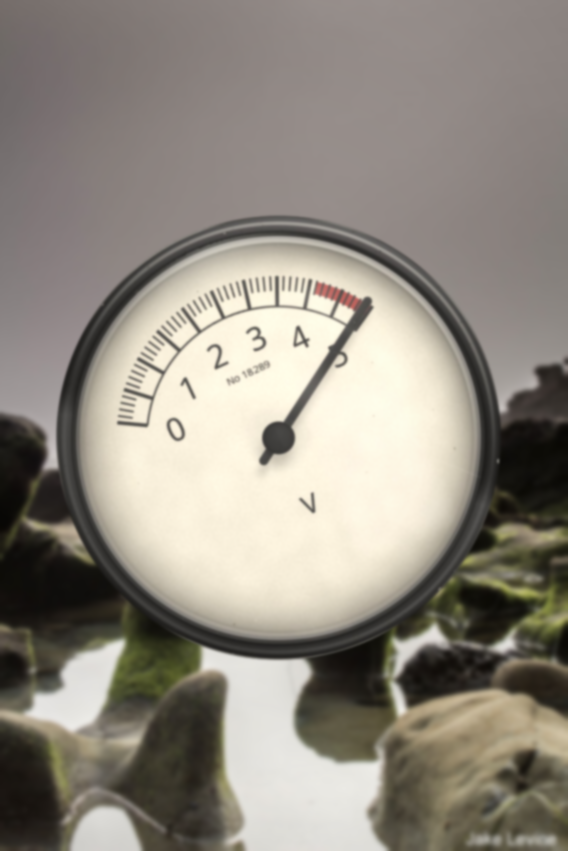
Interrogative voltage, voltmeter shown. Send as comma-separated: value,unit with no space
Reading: 4.9,V
